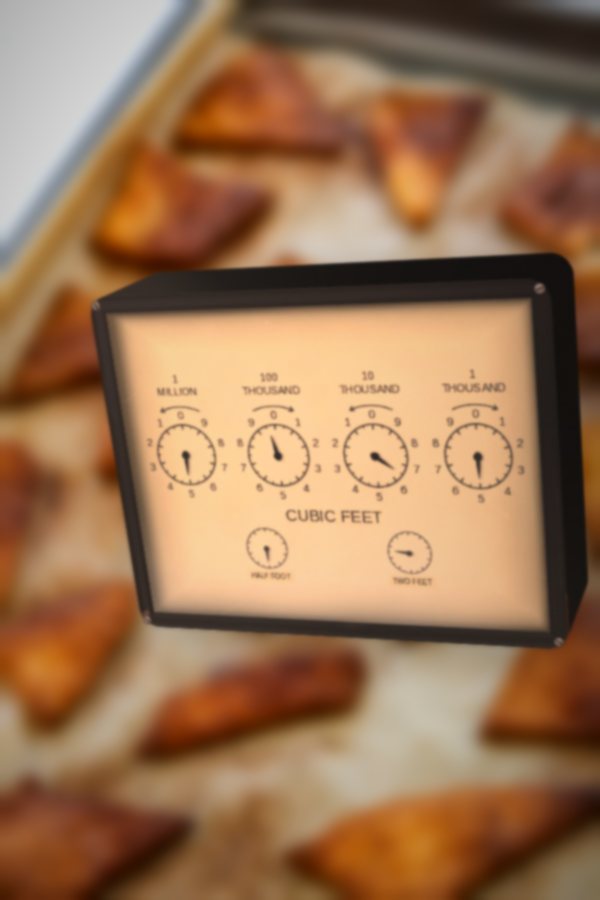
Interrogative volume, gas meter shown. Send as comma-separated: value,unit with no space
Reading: 496500,ft³
